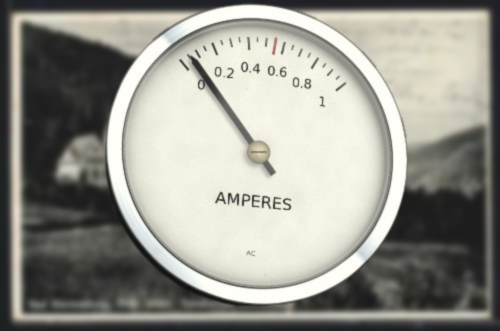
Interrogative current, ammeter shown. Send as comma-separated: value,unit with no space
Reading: 0.05,A
